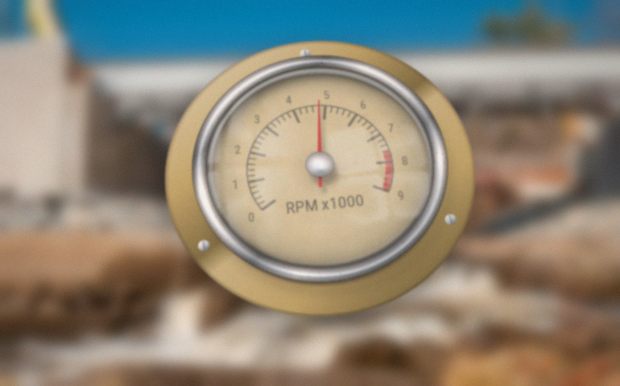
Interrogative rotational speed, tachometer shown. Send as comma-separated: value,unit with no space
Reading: 4800,rpm
